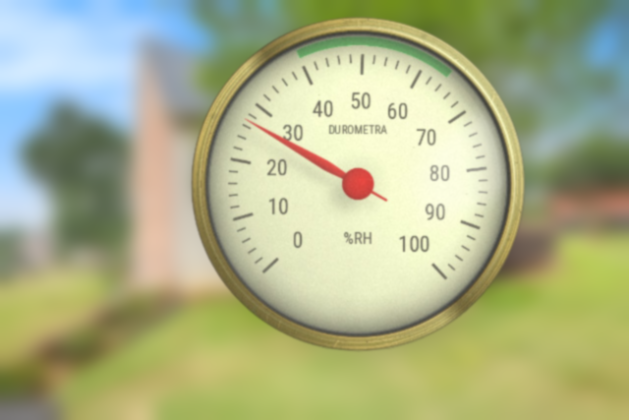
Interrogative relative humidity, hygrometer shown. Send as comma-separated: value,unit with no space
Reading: 27,%
